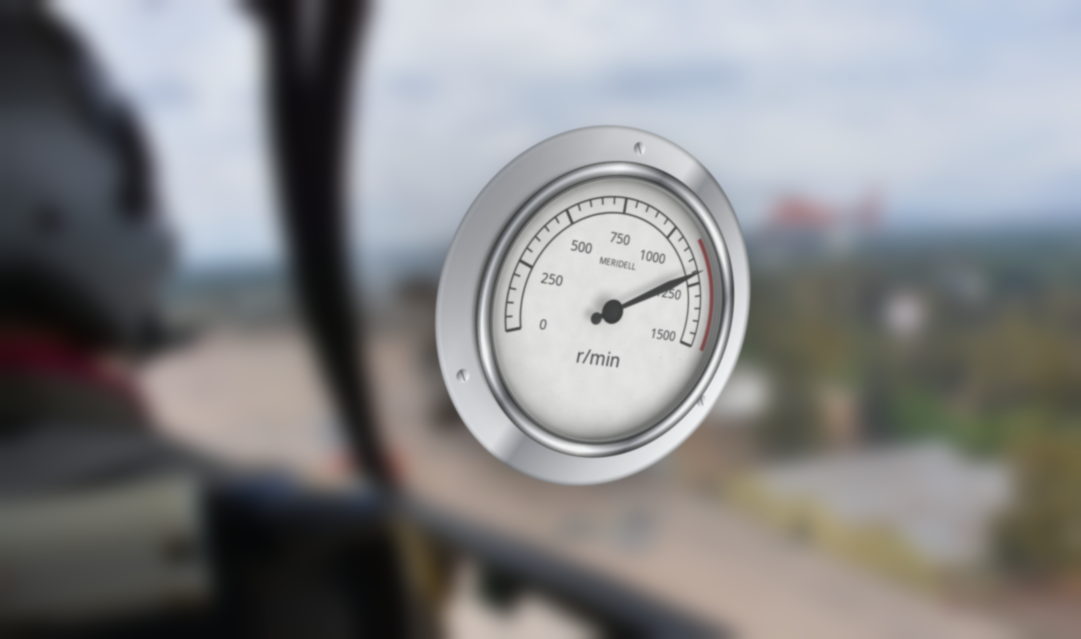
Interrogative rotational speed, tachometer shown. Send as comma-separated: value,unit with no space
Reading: 1200,rpm
